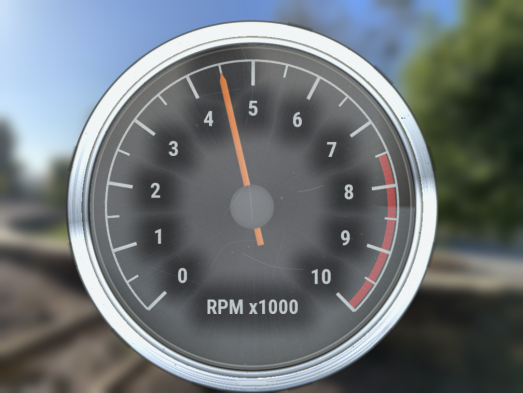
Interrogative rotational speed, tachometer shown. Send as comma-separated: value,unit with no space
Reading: 4500,rpm
